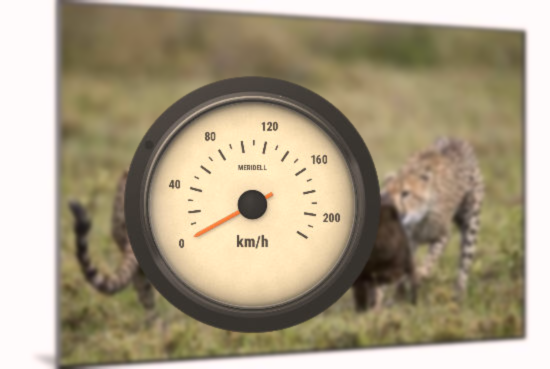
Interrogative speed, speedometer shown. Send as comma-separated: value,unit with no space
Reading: 0,km/h
